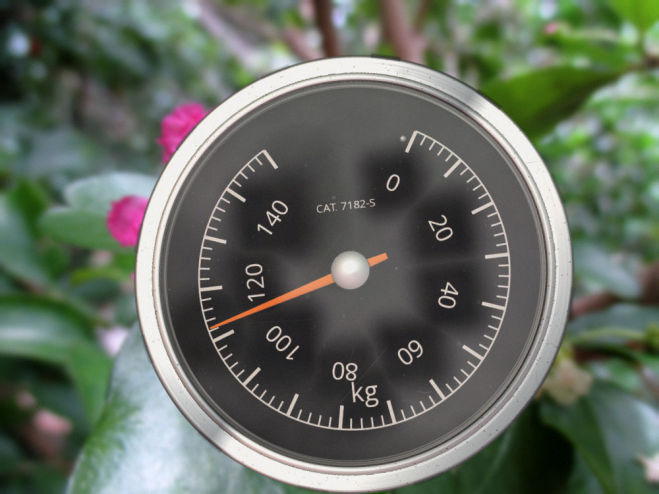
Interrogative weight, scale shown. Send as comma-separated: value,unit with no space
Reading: 112,kg
